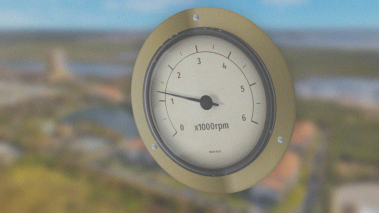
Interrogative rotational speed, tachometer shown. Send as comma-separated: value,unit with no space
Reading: 1250,rpm
